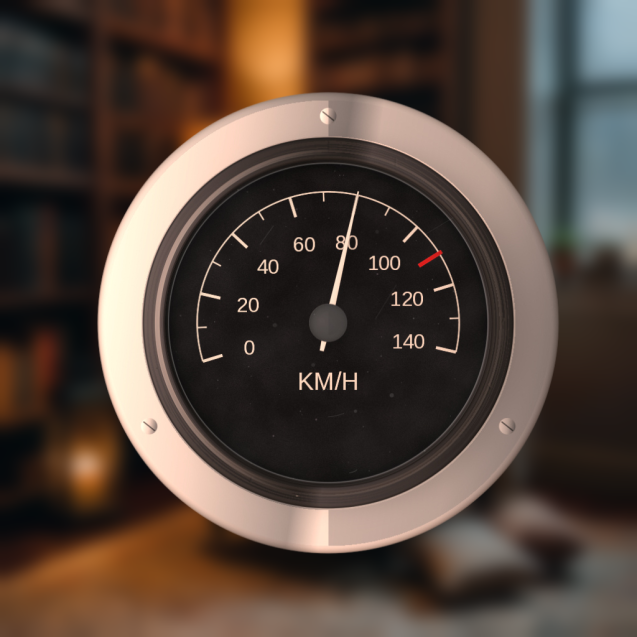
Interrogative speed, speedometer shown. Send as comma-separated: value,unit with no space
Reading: 80,km/h
